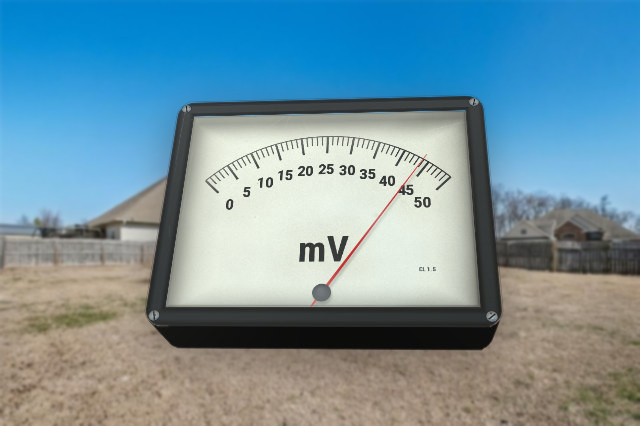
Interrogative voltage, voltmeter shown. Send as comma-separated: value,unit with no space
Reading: 44,mV
